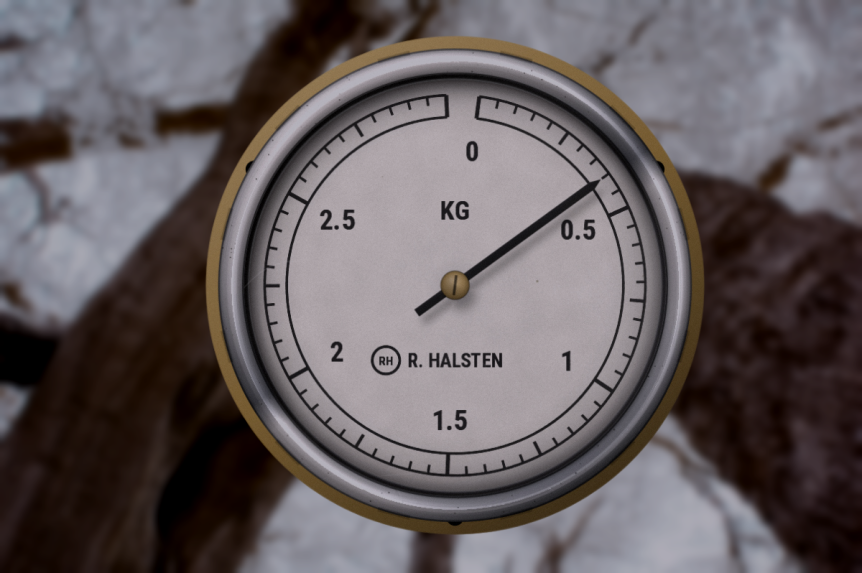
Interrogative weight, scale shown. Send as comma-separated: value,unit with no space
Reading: 0.4,kg
